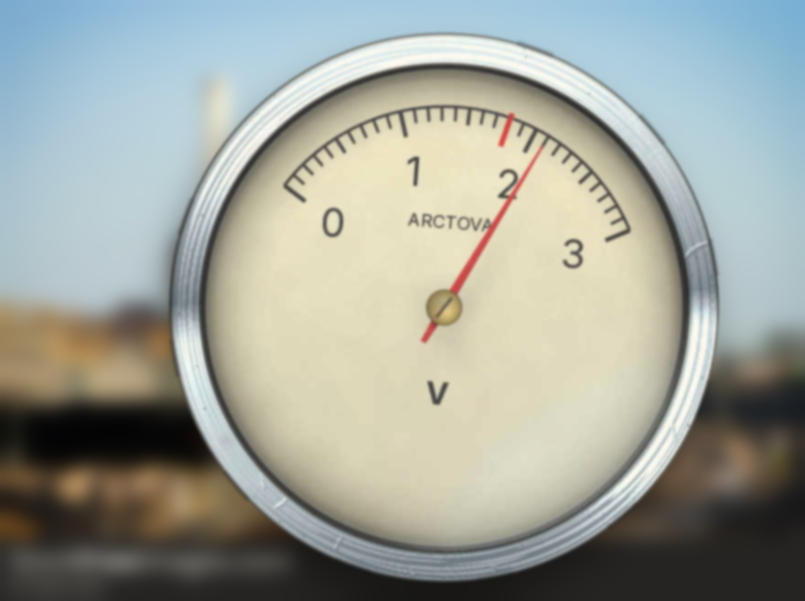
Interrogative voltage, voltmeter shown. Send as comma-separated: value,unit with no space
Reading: 2.1,V
